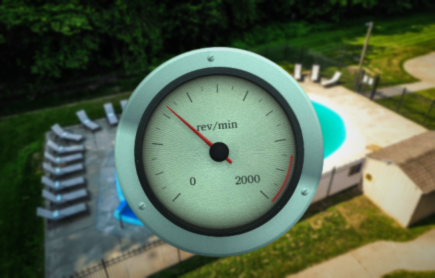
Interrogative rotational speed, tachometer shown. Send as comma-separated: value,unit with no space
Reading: 650,rpm
